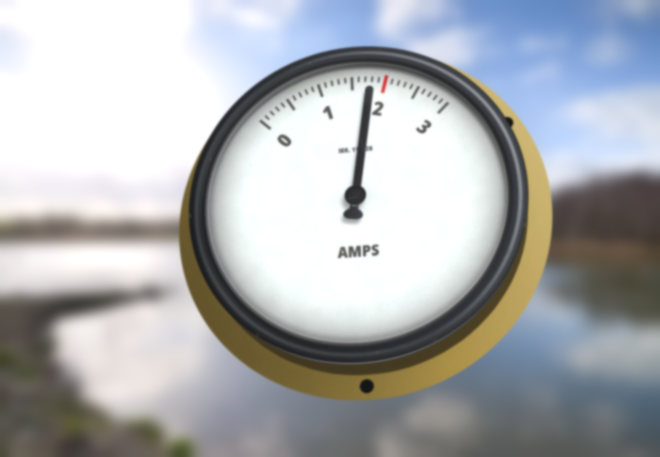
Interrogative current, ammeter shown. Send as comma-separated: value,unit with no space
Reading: 1.8,A
